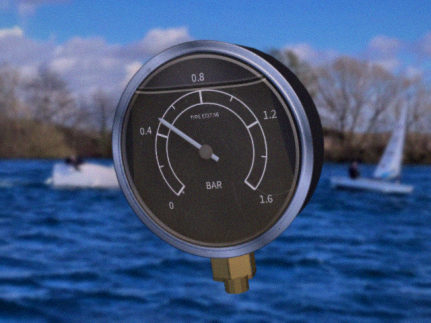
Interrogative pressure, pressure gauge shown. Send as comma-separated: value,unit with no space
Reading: 0.5,bar
